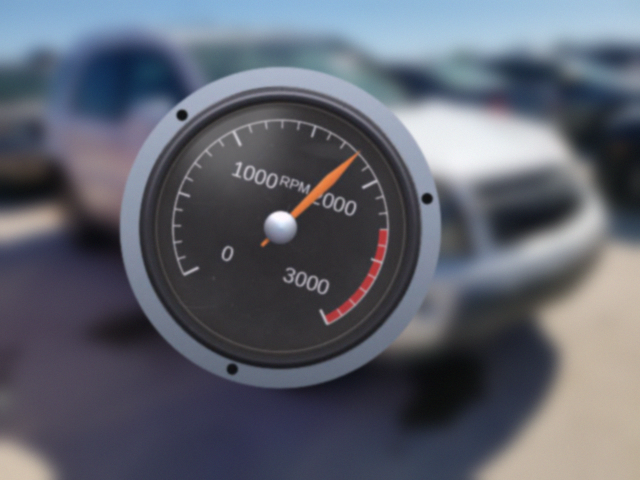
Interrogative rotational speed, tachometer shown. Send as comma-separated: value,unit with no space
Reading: 1800,rpm
